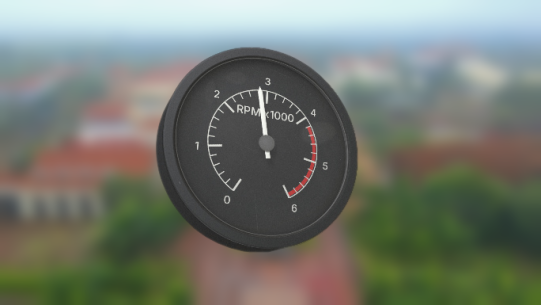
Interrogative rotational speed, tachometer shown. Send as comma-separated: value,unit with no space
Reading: 2800,rpm
